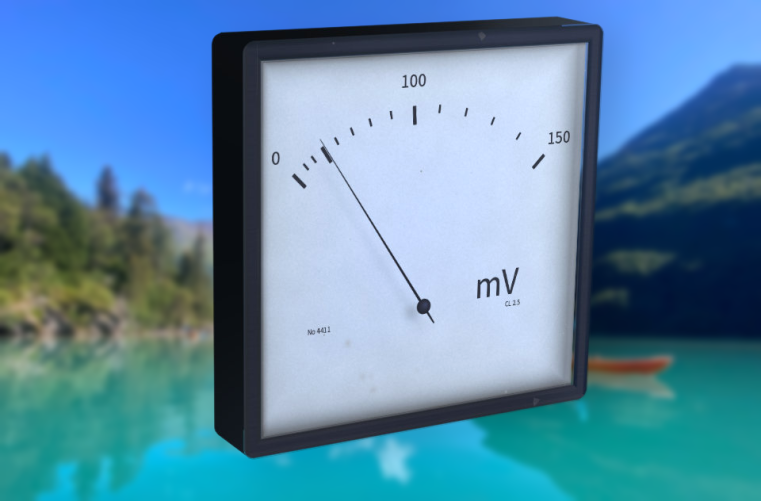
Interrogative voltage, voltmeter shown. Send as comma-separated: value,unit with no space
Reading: 50,mV
